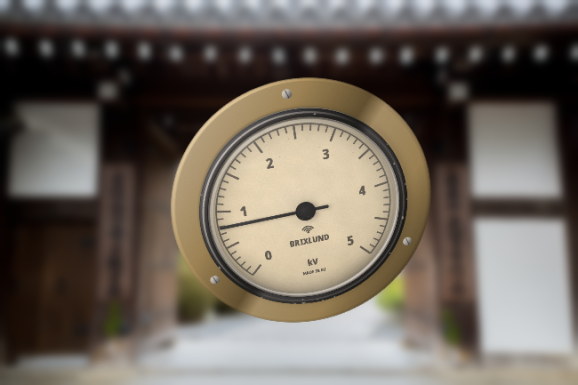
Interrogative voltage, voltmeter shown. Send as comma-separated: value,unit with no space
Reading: 0.8,kV
